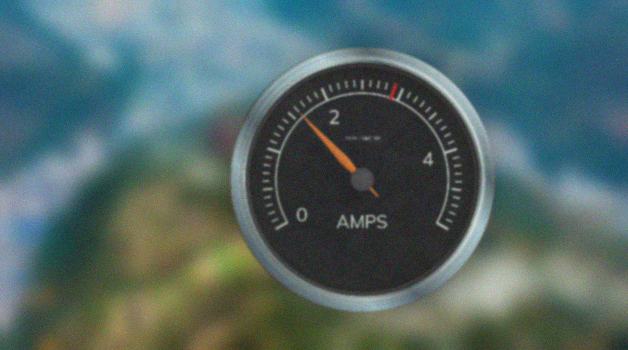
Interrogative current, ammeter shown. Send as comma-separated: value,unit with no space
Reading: 1.6,A
